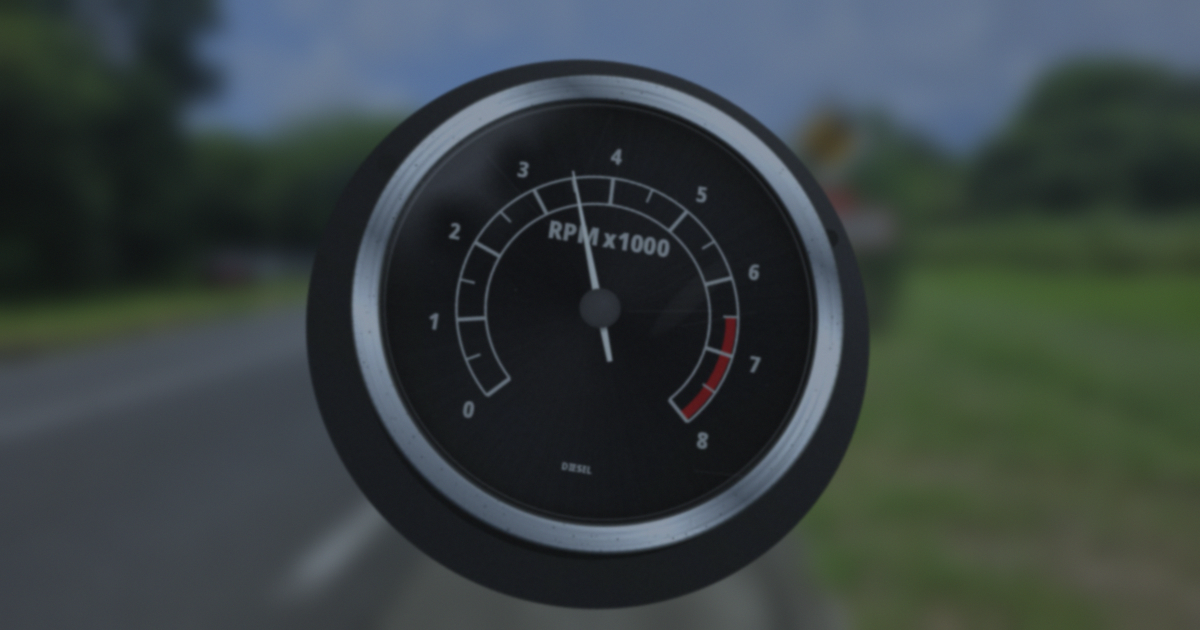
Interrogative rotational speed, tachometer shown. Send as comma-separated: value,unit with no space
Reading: 3500,rpm
